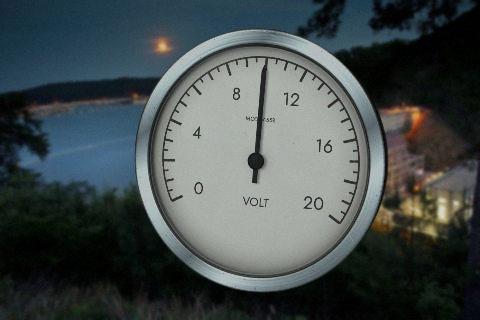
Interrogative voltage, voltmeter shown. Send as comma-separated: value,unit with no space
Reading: 10,V
